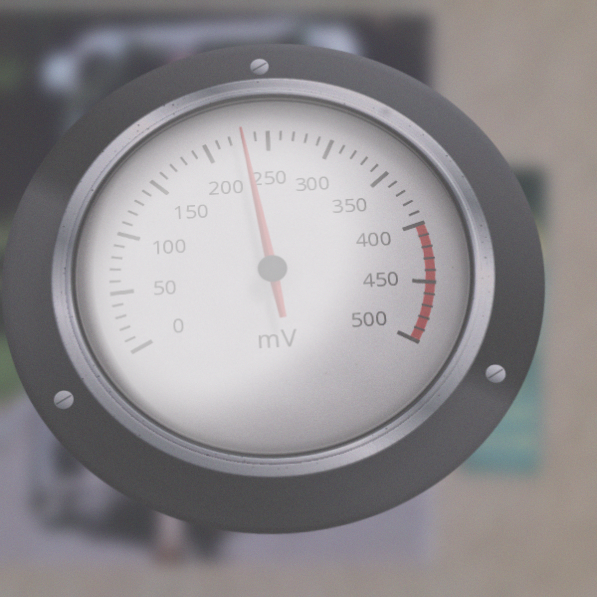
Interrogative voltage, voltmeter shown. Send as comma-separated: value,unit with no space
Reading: 230,mV
